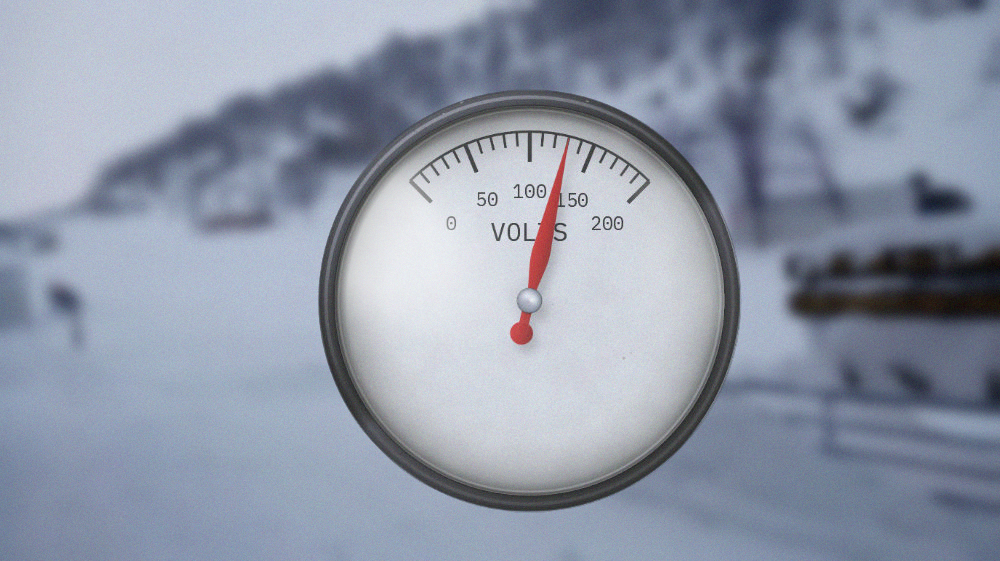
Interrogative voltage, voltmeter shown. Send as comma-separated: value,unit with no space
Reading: 130,V
